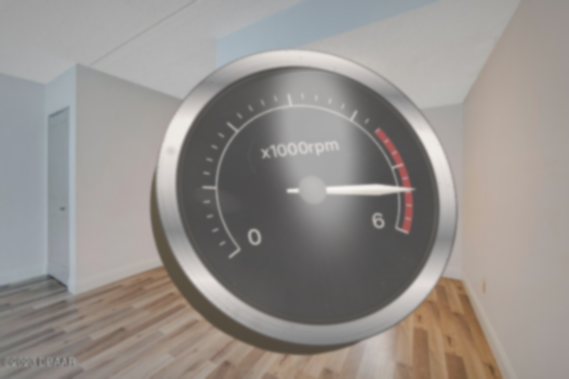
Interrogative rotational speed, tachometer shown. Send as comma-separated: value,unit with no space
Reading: 5400,rpm
